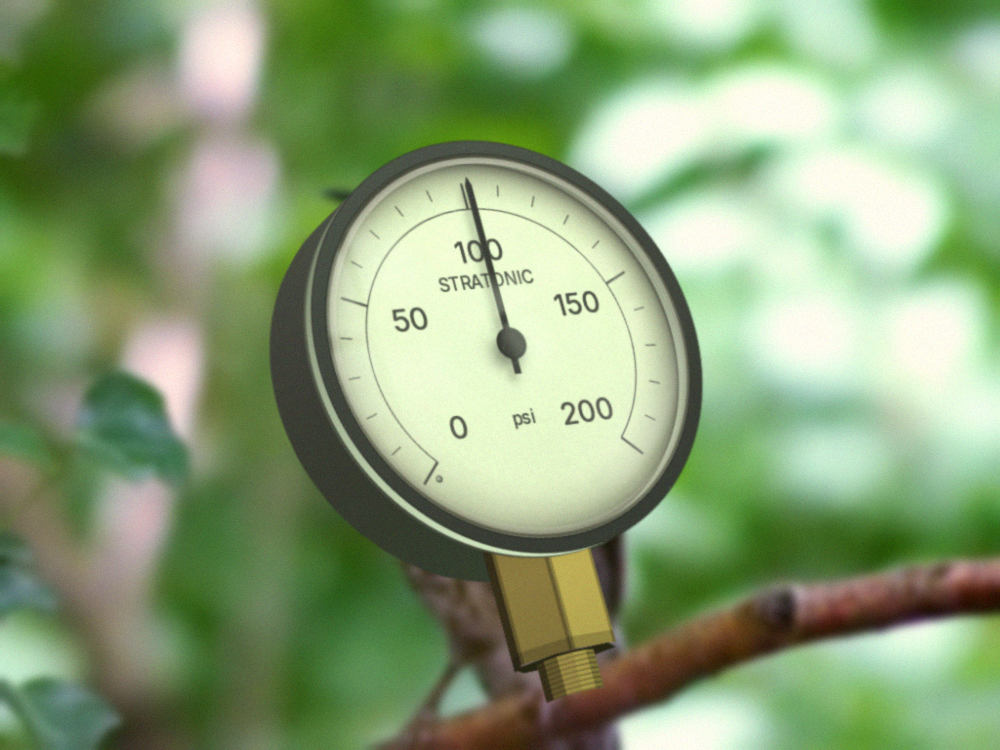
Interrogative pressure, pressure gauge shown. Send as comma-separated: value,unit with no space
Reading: 100,psi
